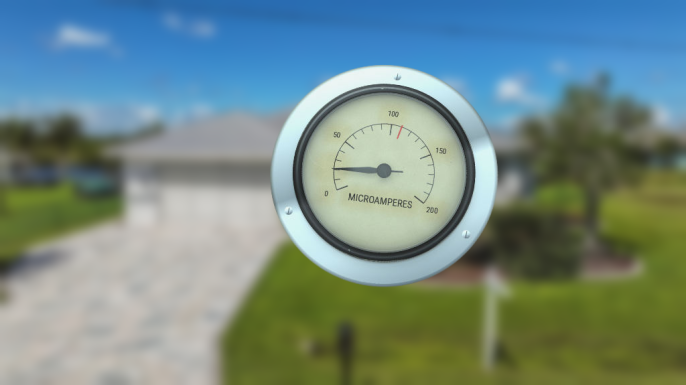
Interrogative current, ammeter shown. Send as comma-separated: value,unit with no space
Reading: 20,µA
